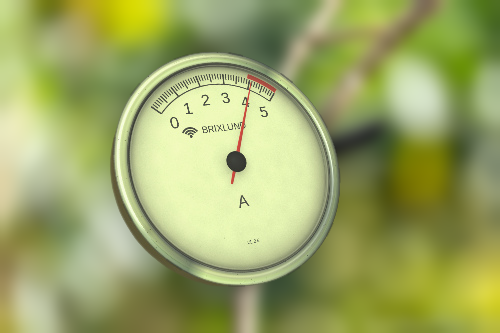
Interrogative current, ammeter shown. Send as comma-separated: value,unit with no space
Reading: 4,A
